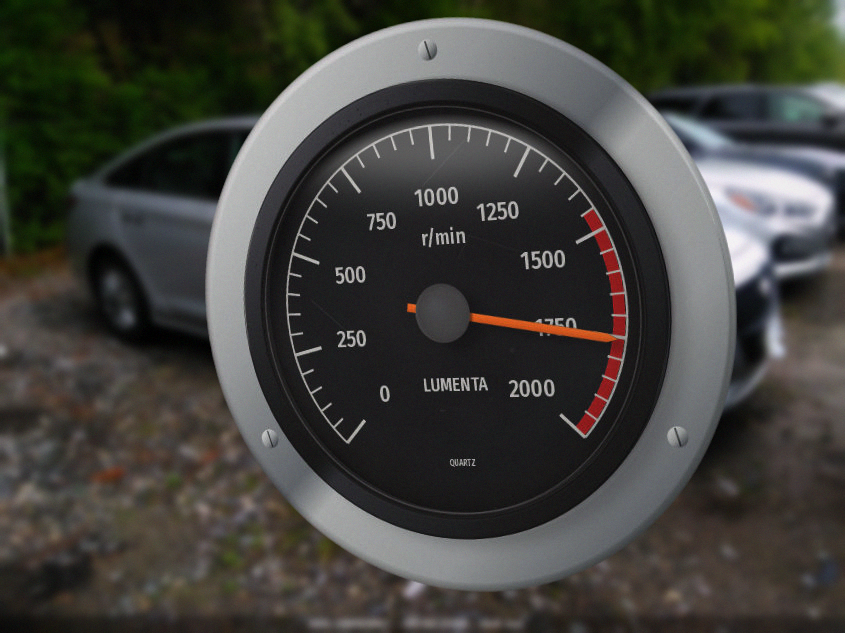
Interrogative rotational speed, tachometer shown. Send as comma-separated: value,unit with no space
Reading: 1750,rpm
